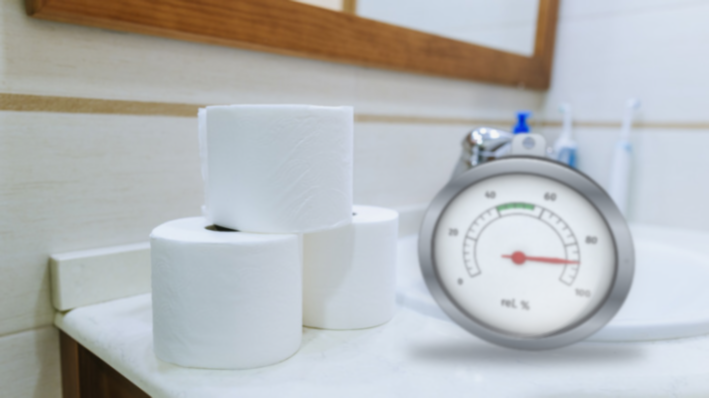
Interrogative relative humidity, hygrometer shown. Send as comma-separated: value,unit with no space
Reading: 88,%
